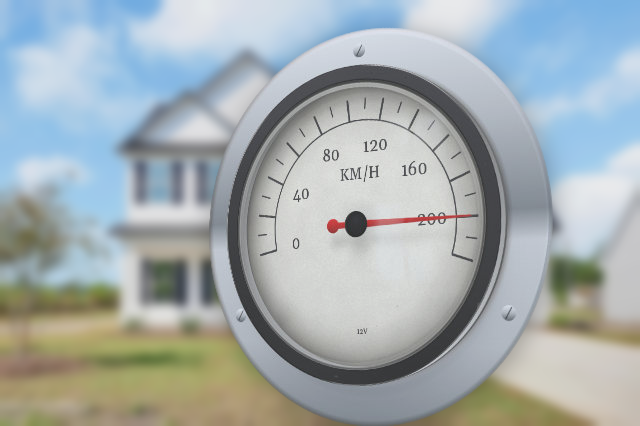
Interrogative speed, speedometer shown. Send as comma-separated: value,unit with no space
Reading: 200,km/h
